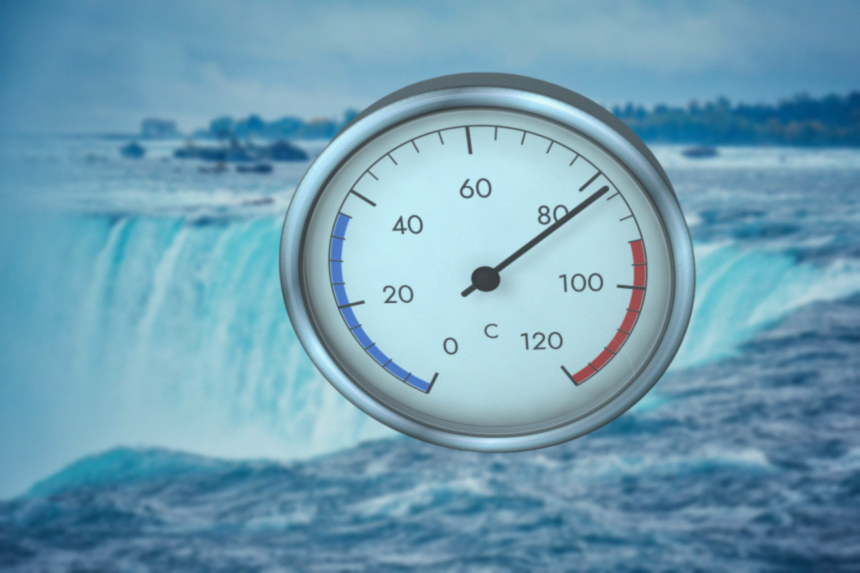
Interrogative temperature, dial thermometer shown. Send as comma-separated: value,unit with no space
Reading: 82,°C
